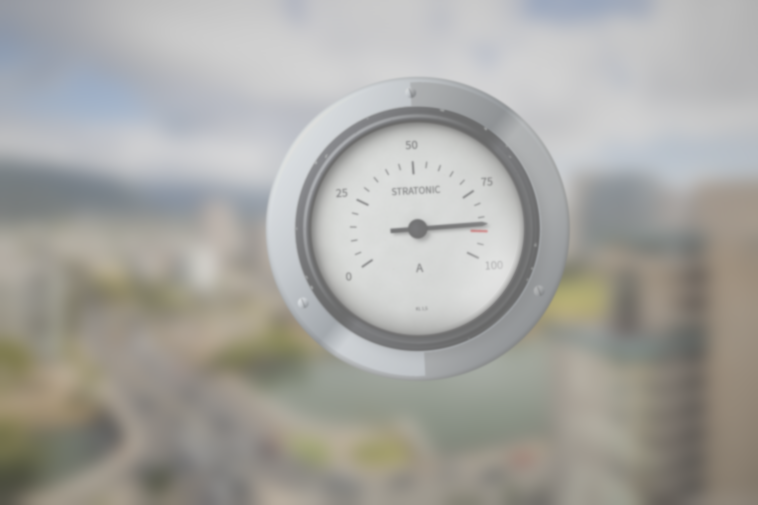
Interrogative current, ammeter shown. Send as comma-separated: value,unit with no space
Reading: 87.5,A
